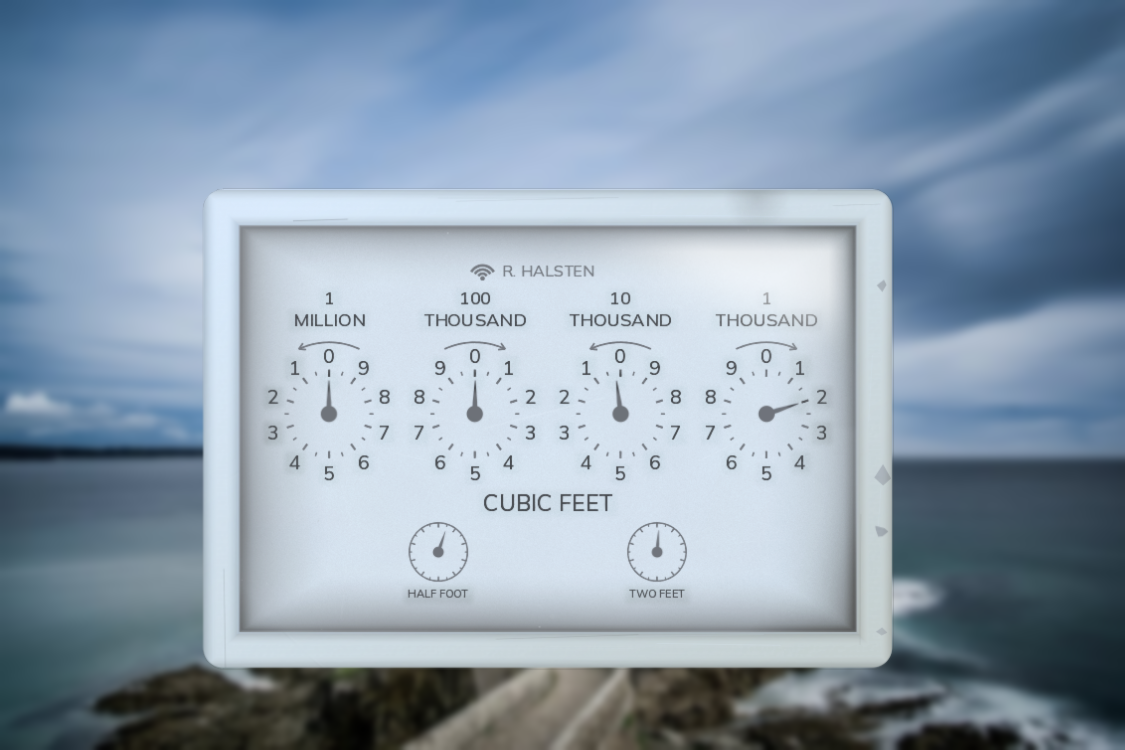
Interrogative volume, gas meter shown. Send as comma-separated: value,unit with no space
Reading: 200,ft³
